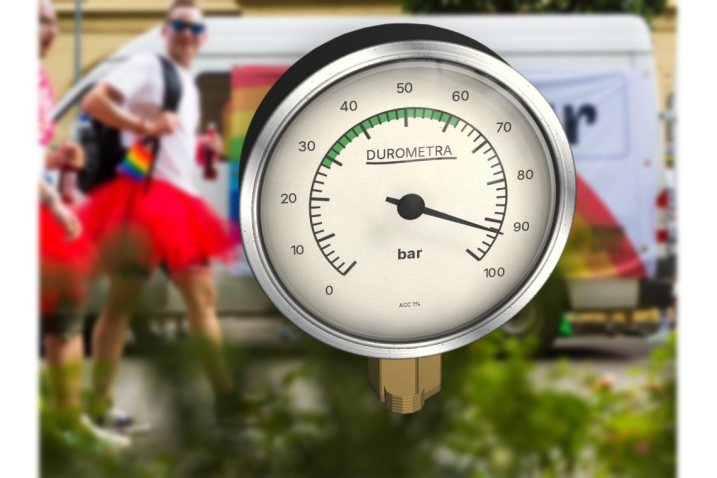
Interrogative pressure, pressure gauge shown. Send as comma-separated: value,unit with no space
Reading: 92,bar
